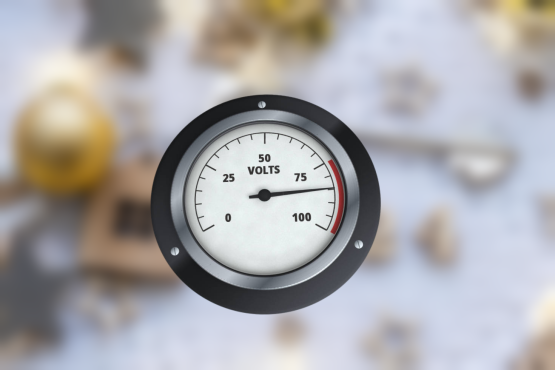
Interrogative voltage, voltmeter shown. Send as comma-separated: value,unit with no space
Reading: 85,V
